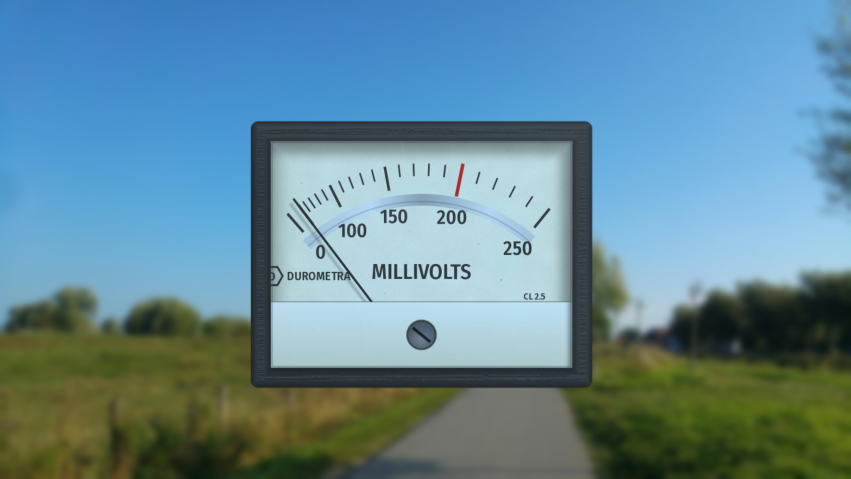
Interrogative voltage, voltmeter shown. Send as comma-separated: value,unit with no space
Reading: 50,mV
